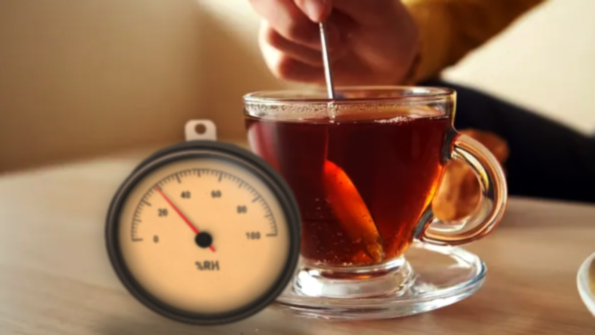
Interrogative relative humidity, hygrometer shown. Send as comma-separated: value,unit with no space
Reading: 30,%
